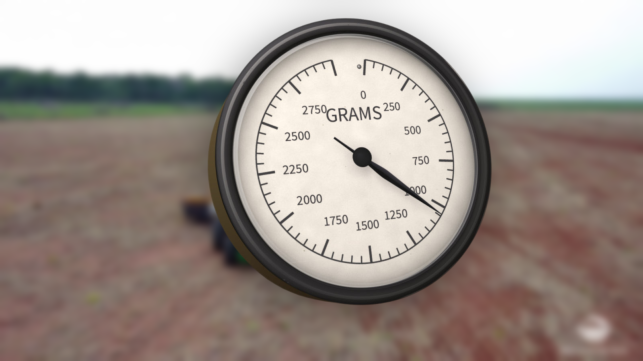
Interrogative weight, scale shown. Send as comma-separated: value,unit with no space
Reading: 1050,g
